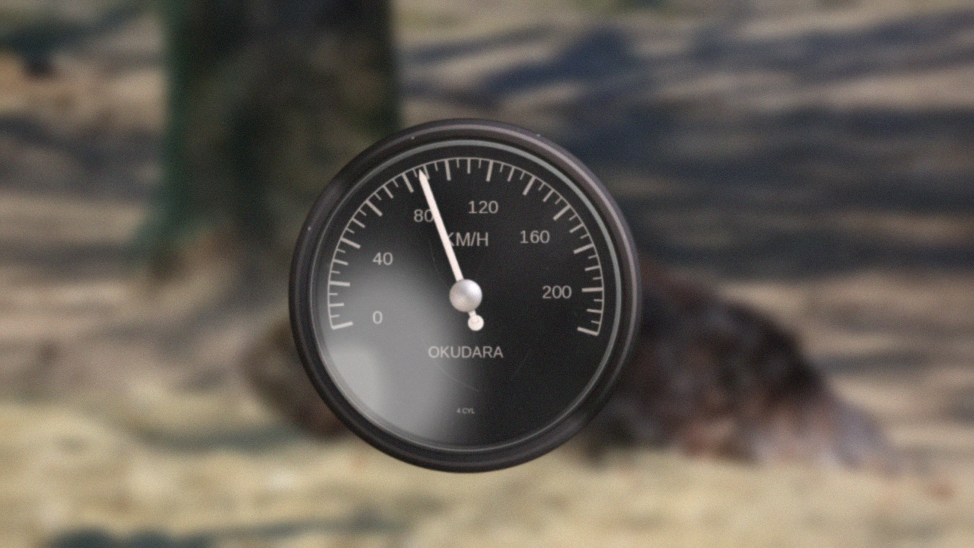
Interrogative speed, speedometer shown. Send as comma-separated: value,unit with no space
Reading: 87.5,km/h
